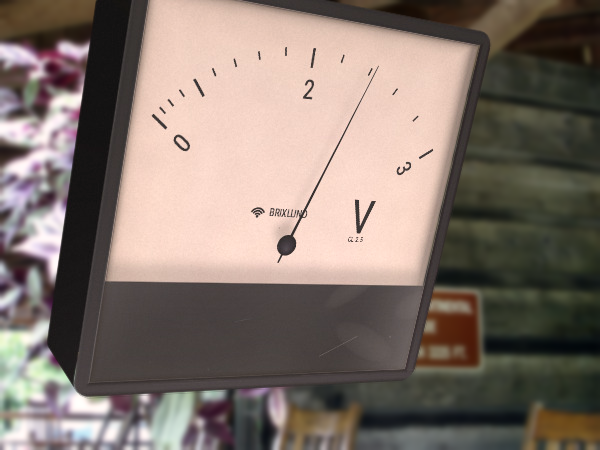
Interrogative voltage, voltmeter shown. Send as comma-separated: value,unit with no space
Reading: 2.4,V
